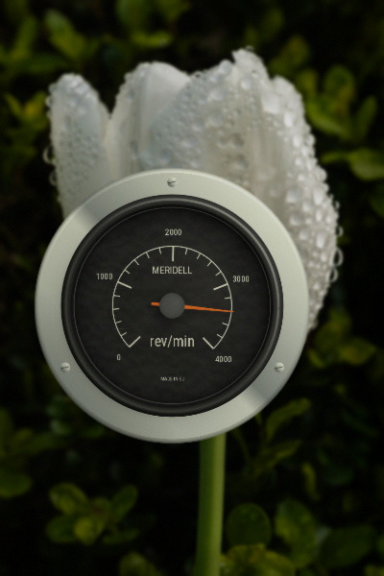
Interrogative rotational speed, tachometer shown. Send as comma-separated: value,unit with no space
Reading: 3400,rpm
